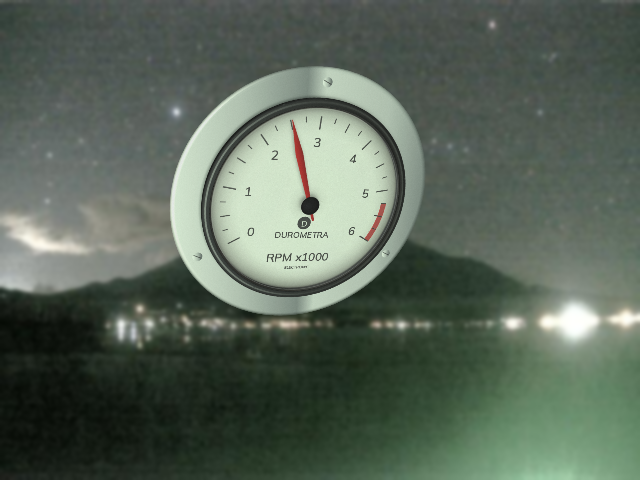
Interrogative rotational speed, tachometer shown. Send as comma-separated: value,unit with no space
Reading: 2500,rpm
